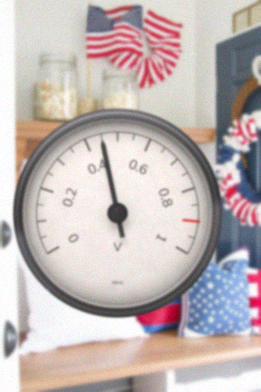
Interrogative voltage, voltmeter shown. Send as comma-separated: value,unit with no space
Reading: 0.45,V
